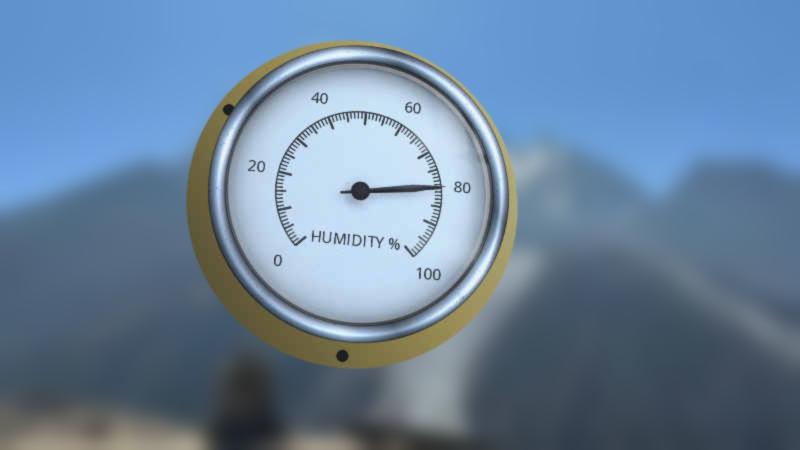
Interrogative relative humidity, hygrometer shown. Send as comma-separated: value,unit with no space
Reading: 80,%
